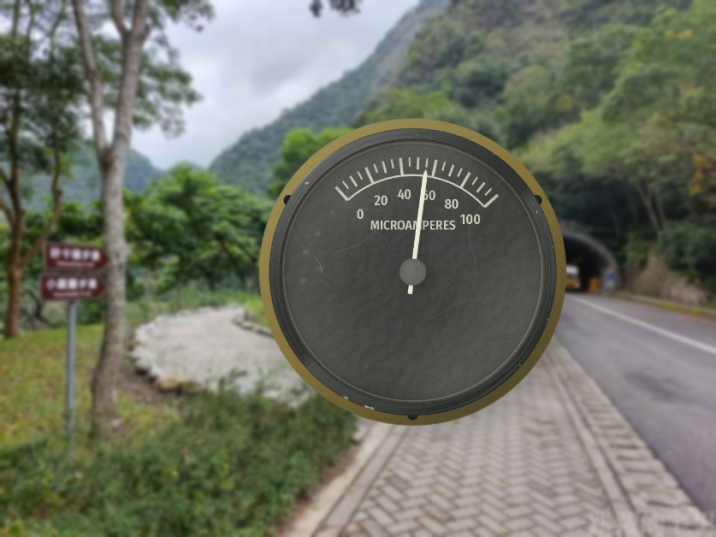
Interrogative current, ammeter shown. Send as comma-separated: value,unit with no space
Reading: 55,µA
